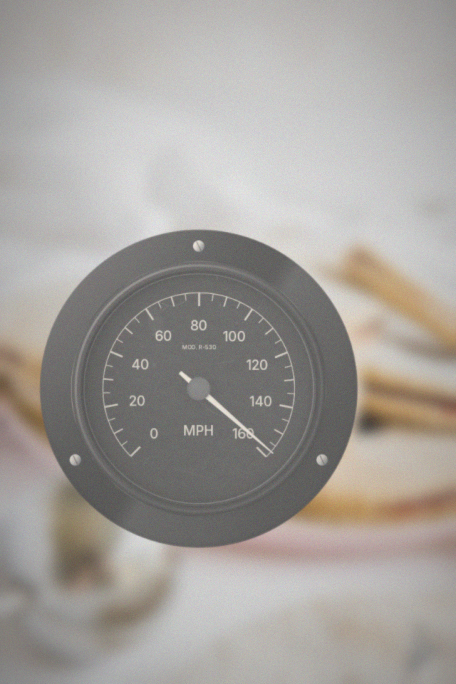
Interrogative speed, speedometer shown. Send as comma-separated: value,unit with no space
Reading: 157.5,mph
